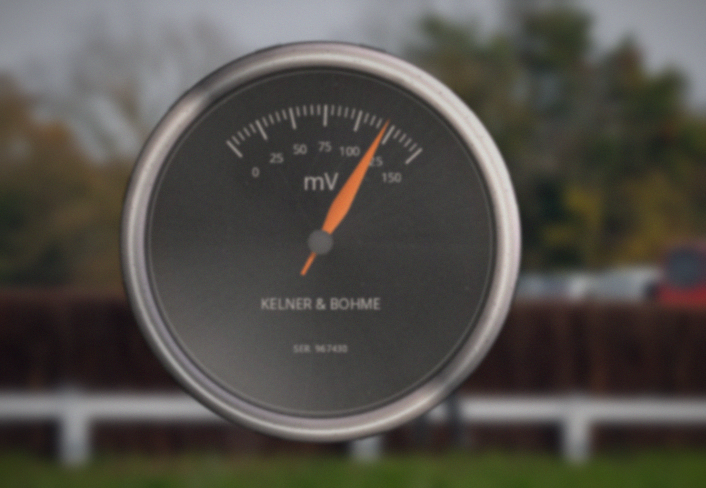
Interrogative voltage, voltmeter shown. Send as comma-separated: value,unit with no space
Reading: 120,mV
